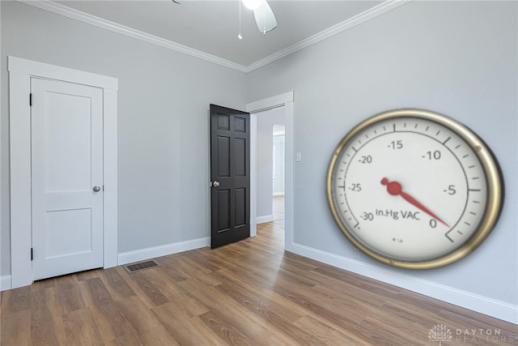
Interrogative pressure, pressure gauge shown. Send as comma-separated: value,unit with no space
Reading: -1,inHg
